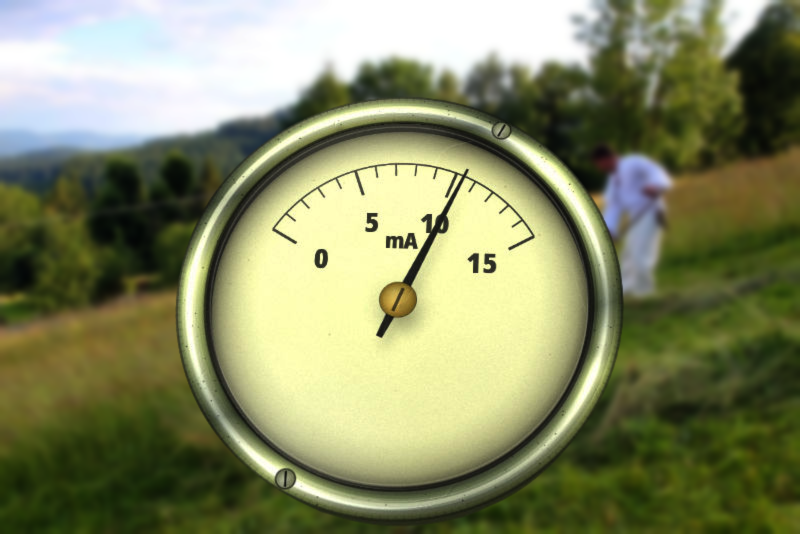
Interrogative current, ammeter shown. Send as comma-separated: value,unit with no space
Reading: 10.5,mA
